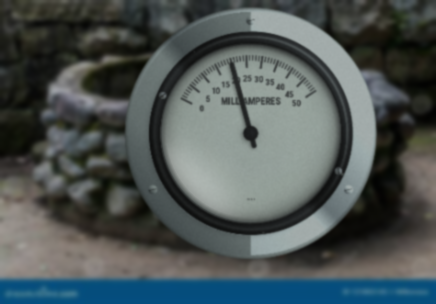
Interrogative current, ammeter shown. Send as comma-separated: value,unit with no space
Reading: 20,mA
